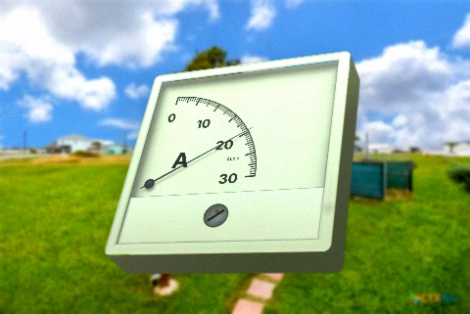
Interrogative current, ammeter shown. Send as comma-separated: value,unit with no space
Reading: 20,A
